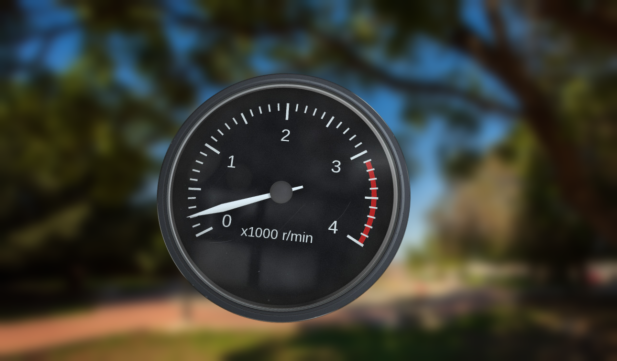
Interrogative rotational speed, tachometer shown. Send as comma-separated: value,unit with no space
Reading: 200,rpm
